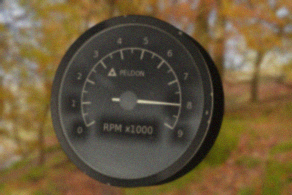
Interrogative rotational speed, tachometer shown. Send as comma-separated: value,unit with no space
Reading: 8000,rpm
